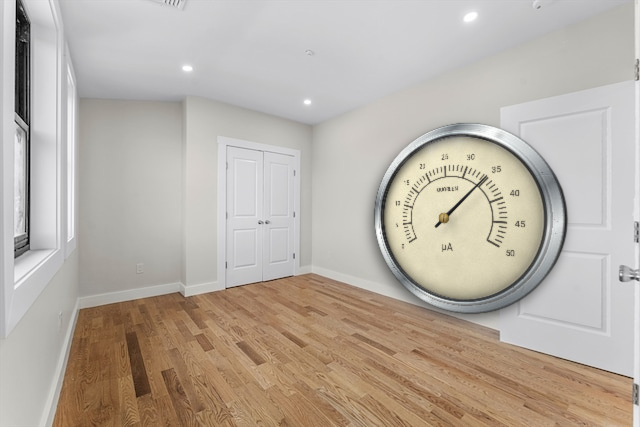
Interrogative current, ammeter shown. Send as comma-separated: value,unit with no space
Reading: 35,µA
